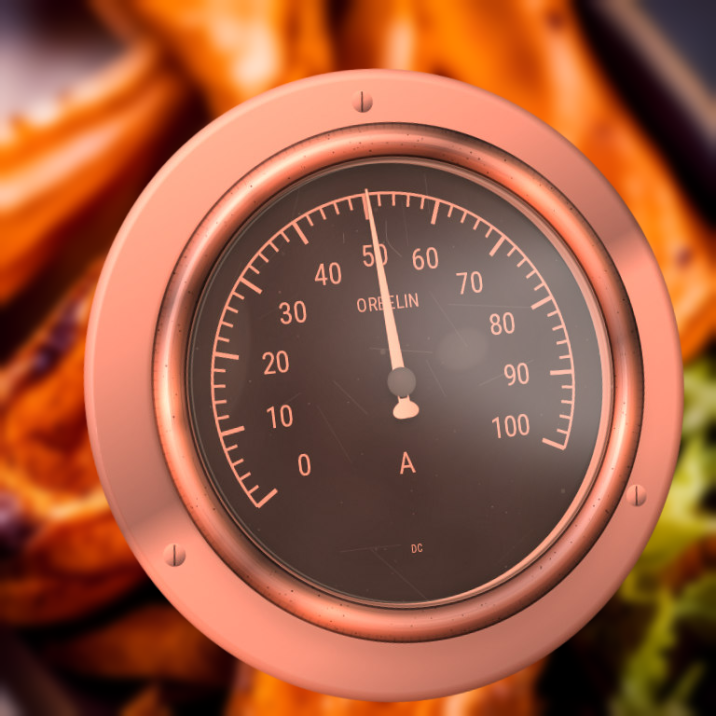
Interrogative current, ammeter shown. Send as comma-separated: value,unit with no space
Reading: 50,A
